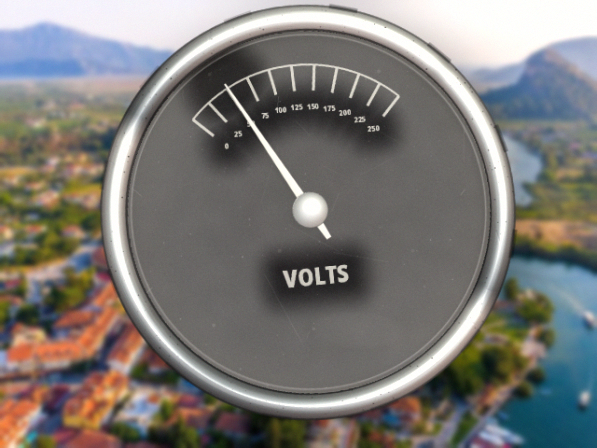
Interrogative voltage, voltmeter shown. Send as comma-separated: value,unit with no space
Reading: 50,V
